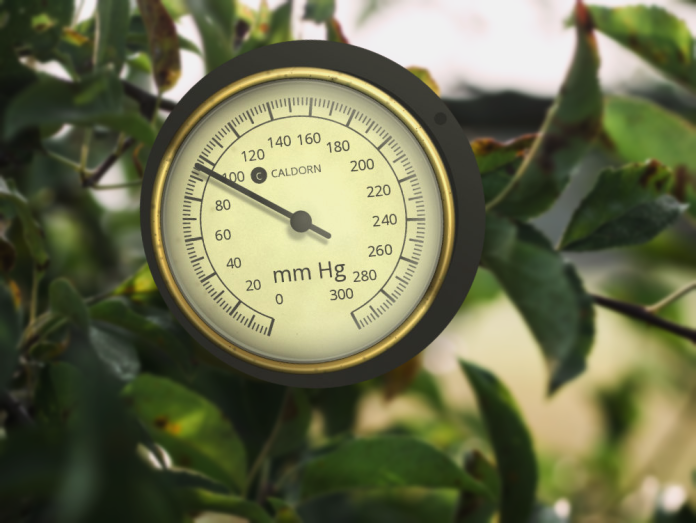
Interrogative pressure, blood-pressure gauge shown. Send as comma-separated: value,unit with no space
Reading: 96,mmHg
